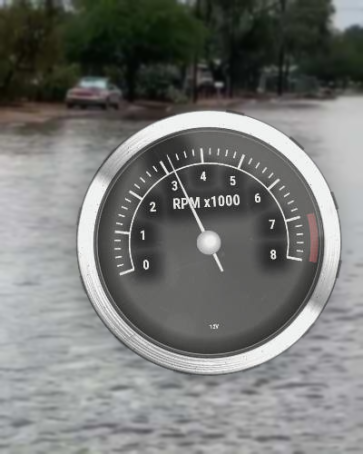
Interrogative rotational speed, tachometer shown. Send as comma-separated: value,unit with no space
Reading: 3200,rpm
